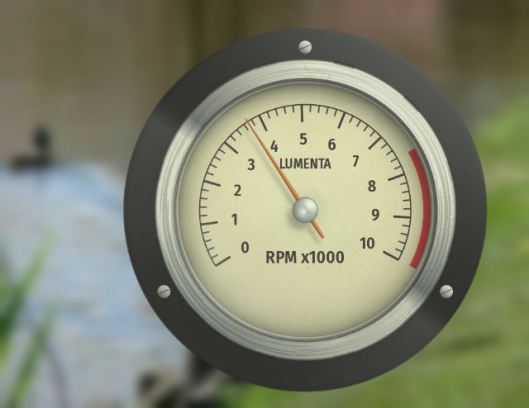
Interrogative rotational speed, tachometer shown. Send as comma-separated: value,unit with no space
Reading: 3700,rpm
